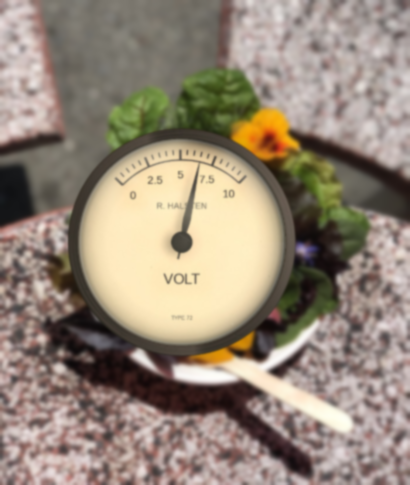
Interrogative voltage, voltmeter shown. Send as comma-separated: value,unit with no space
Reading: 6.5,V
